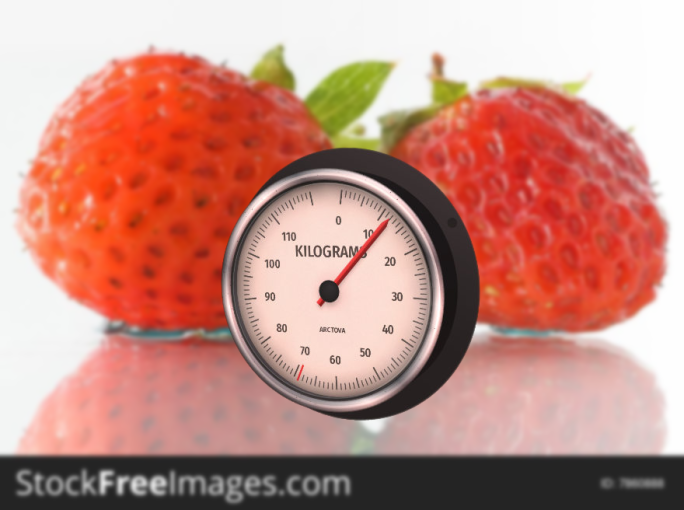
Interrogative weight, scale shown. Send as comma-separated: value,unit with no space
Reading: 12,kg
